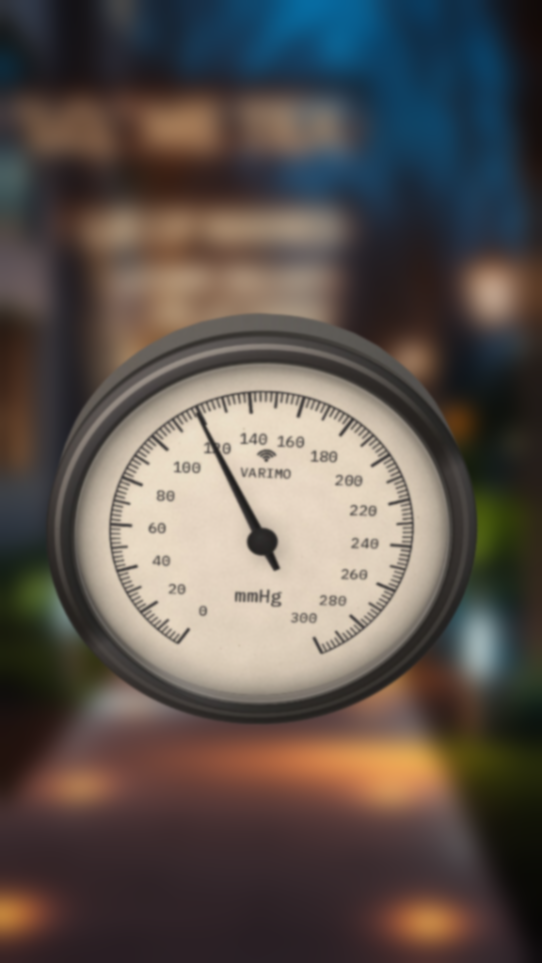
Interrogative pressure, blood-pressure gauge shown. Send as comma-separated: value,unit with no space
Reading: 120,mmHg
